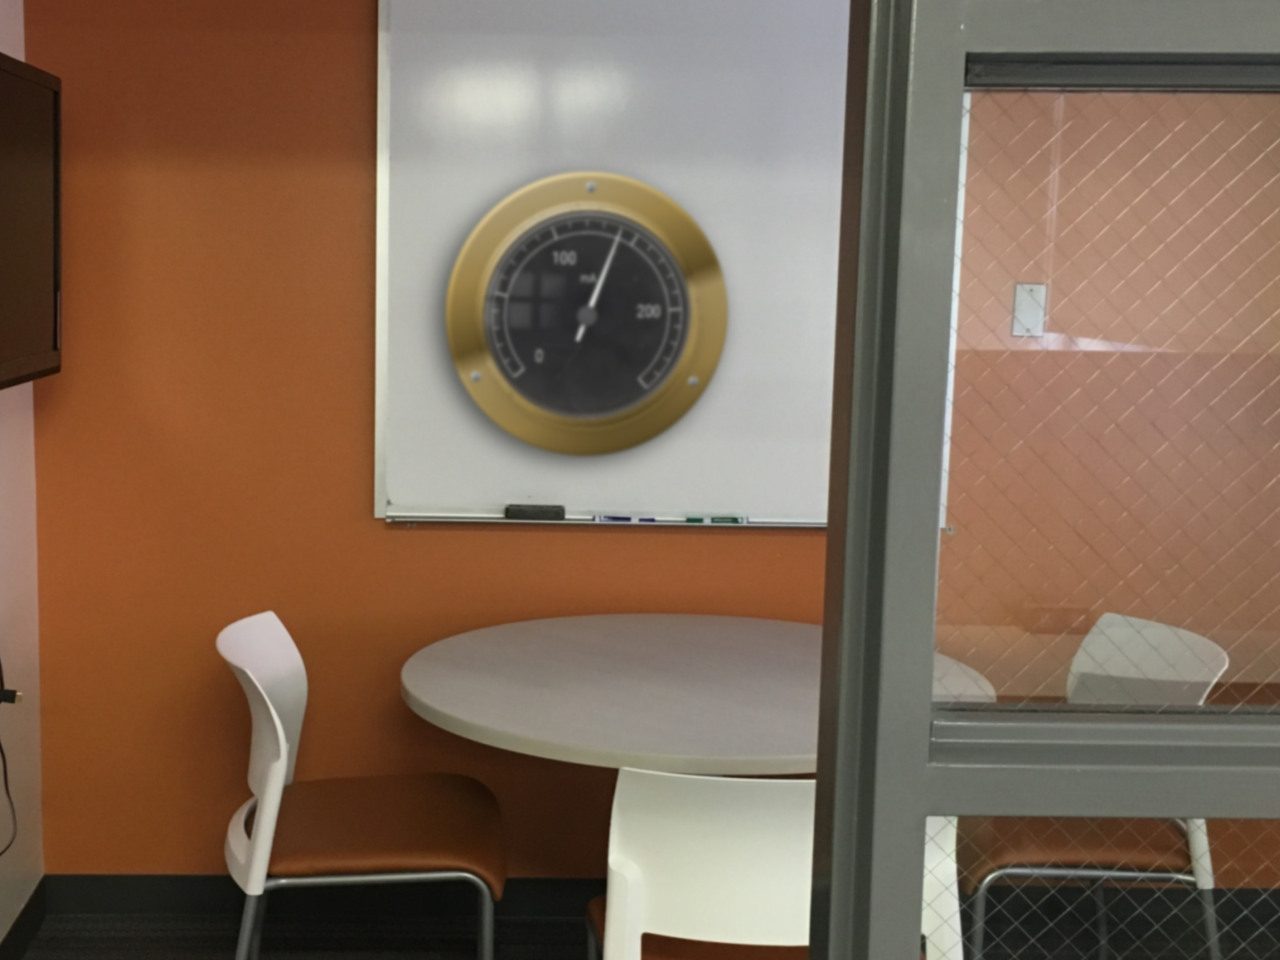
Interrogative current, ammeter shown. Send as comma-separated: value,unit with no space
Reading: 140,mA
